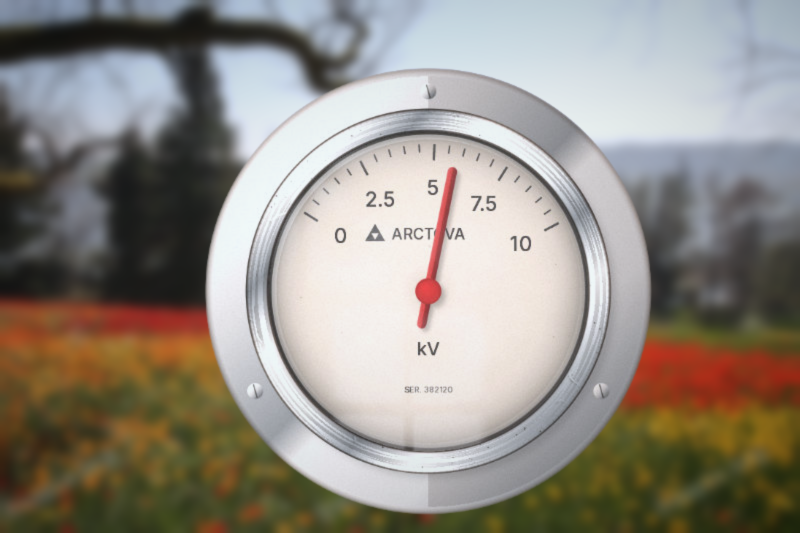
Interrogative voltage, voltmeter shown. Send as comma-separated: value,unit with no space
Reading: 5.75,kV
